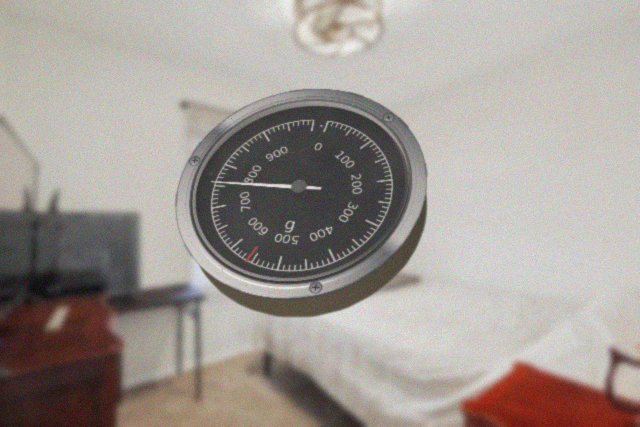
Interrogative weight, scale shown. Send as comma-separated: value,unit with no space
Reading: 750,g
